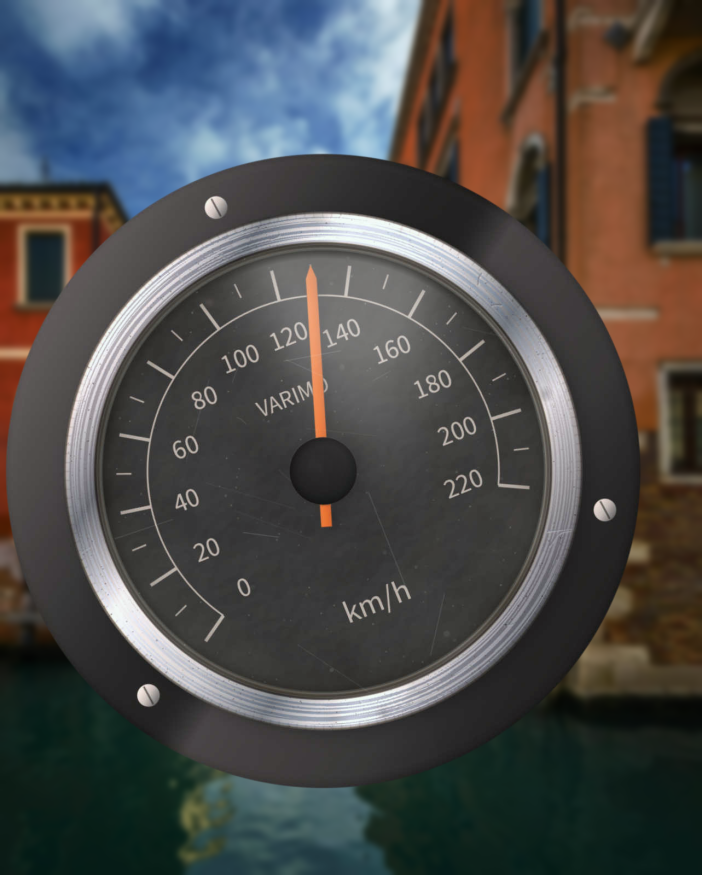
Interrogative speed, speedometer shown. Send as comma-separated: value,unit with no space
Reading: 130,km/h
